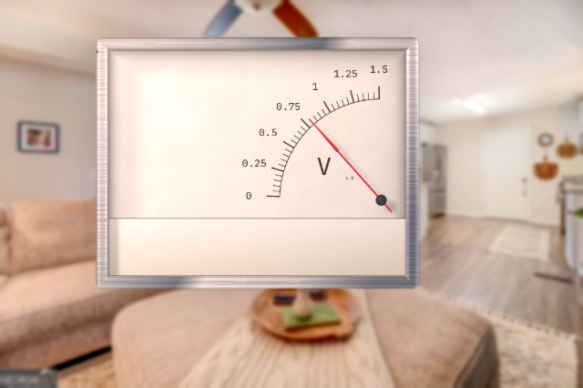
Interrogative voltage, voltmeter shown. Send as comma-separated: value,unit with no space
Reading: 0.8,V
